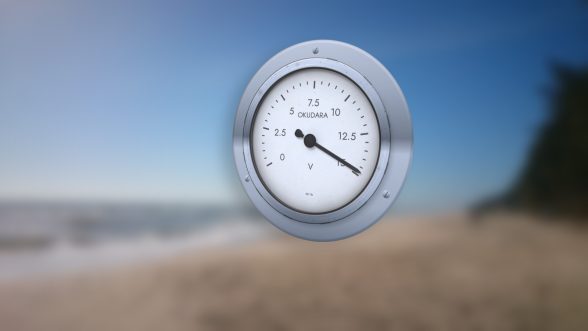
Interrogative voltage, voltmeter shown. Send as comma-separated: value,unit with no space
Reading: 14.75,V
